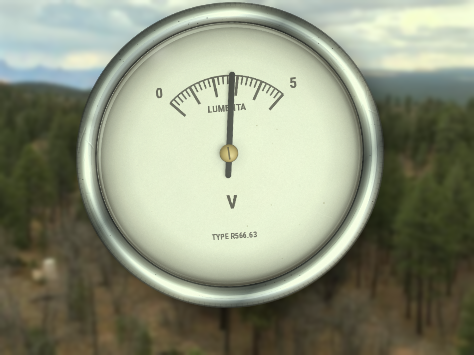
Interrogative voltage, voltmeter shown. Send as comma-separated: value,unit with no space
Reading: 2.8,V
